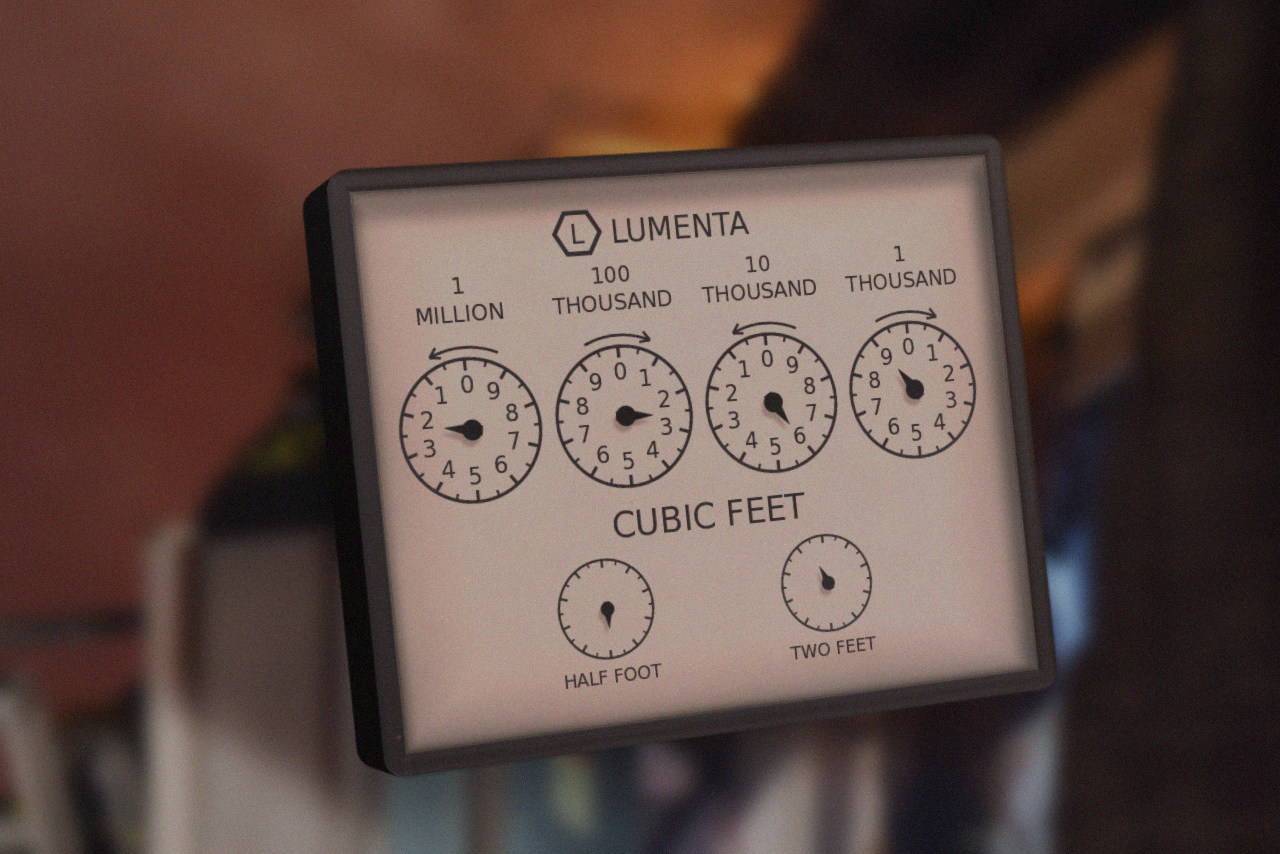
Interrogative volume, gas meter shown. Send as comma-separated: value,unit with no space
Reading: 225900,ft³
